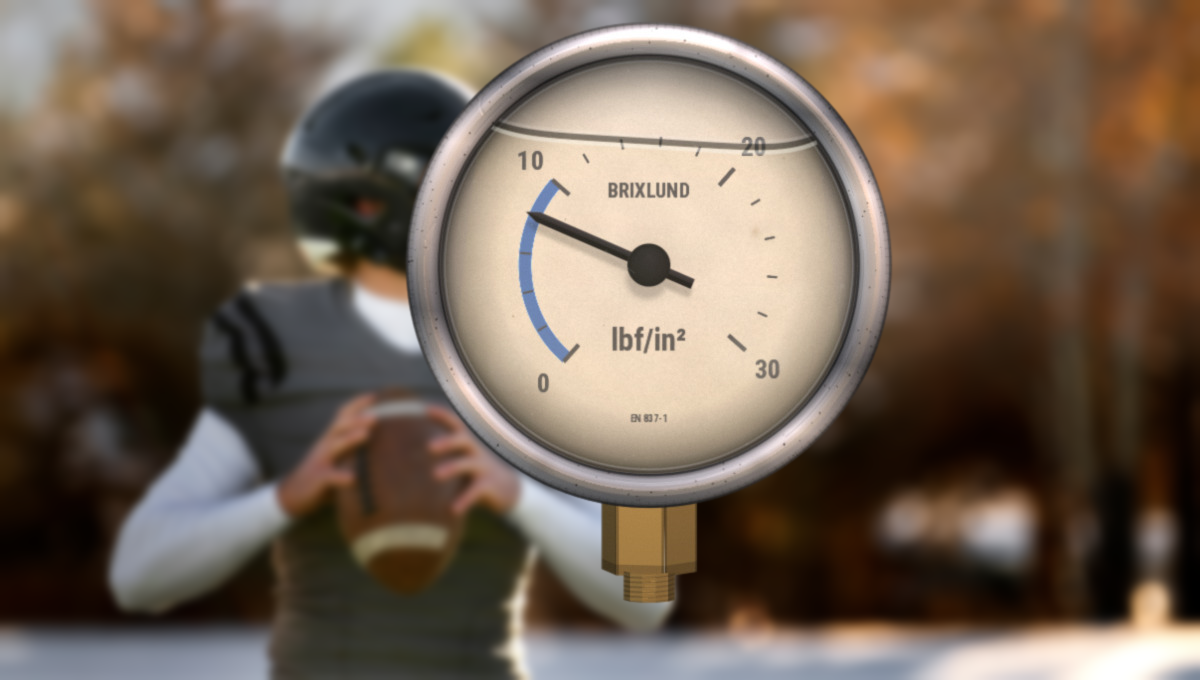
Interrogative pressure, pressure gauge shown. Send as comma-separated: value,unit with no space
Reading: 8,psi
